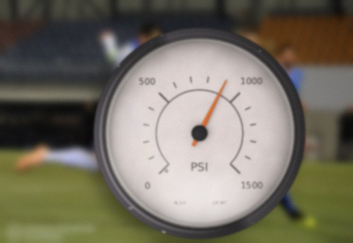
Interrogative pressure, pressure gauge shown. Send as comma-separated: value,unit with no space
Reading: 900,psi
